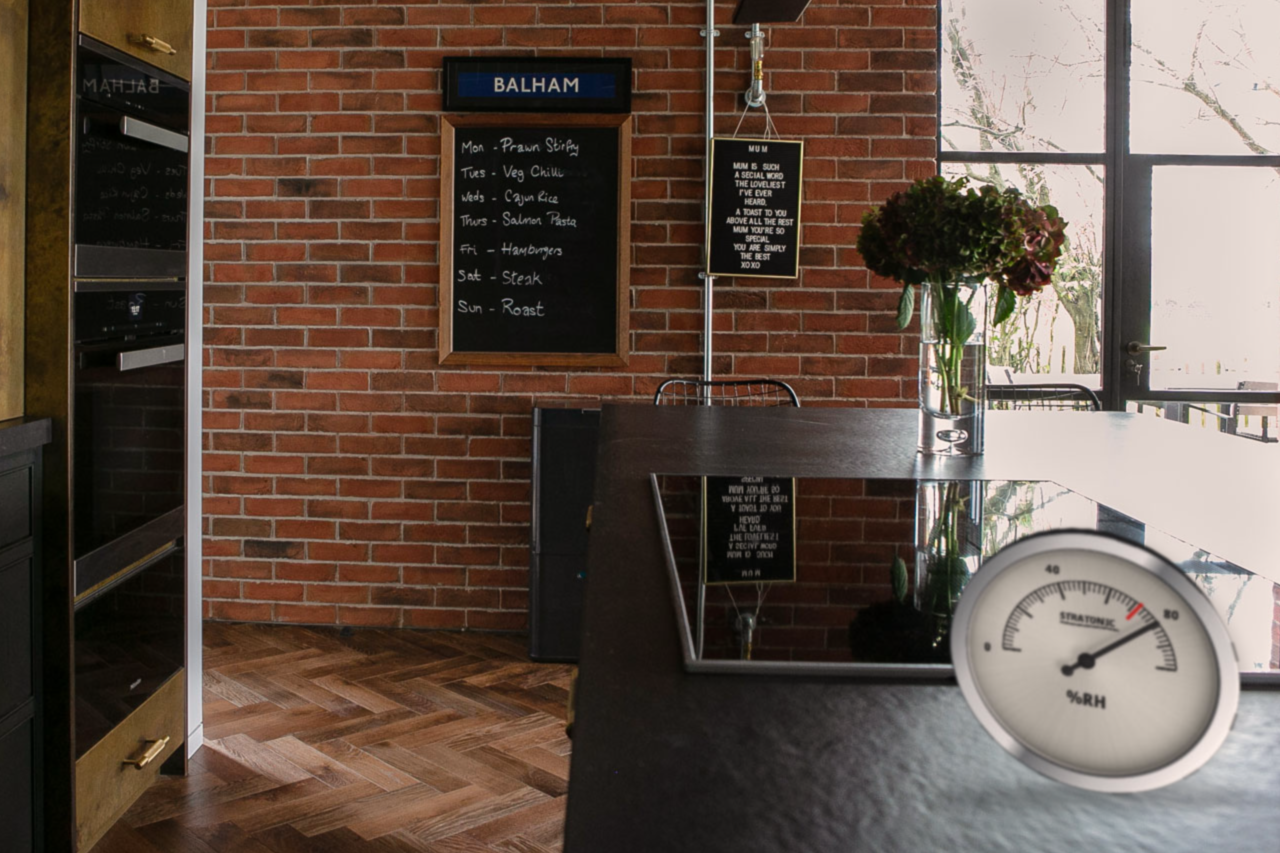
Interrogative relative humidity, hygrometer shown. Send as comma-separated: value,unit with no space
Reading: 80,%
